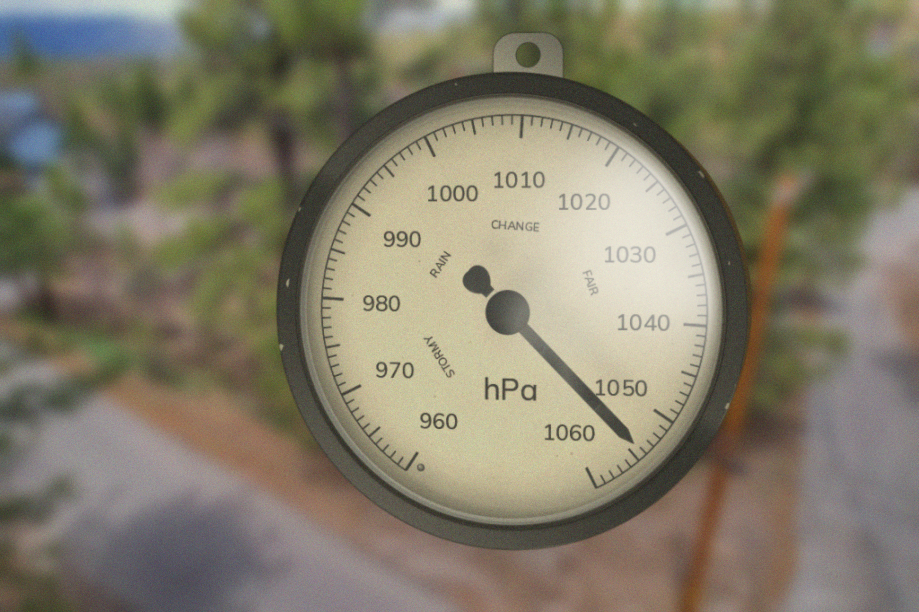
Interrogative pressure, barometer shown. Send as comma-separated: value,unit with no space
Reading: 1054,hPa
